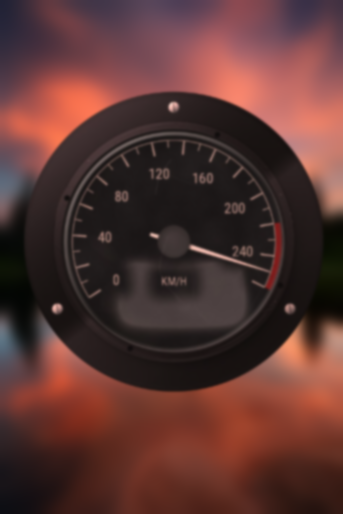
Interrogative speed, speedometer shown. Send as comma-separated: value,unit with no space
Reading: 250,km/h
